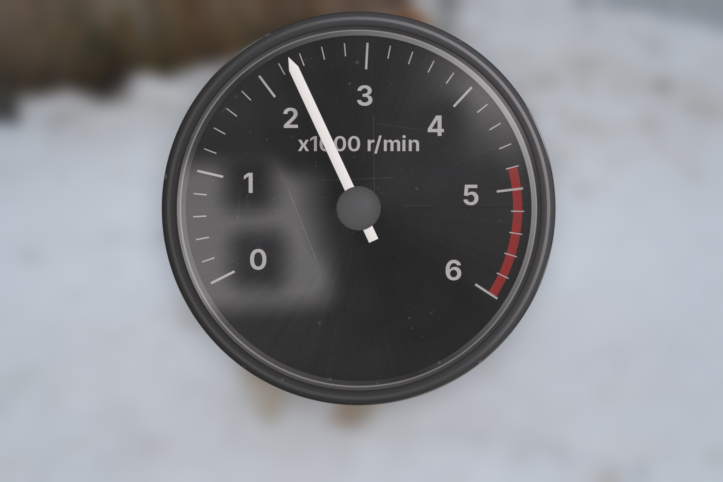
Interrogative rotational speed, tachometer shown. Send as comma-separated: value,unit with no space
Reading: 2300,rpm
